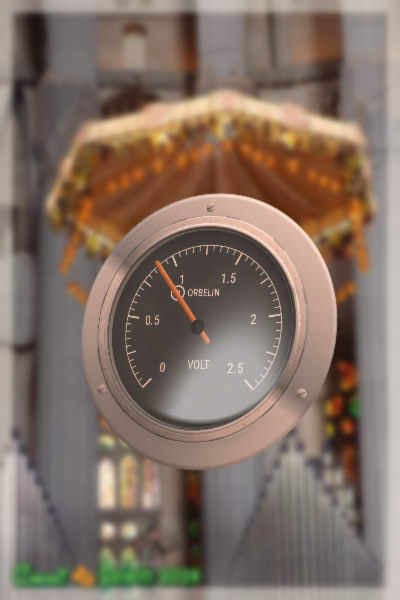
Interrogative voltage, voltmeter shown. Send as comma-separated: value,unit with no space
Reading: 0.9,V
